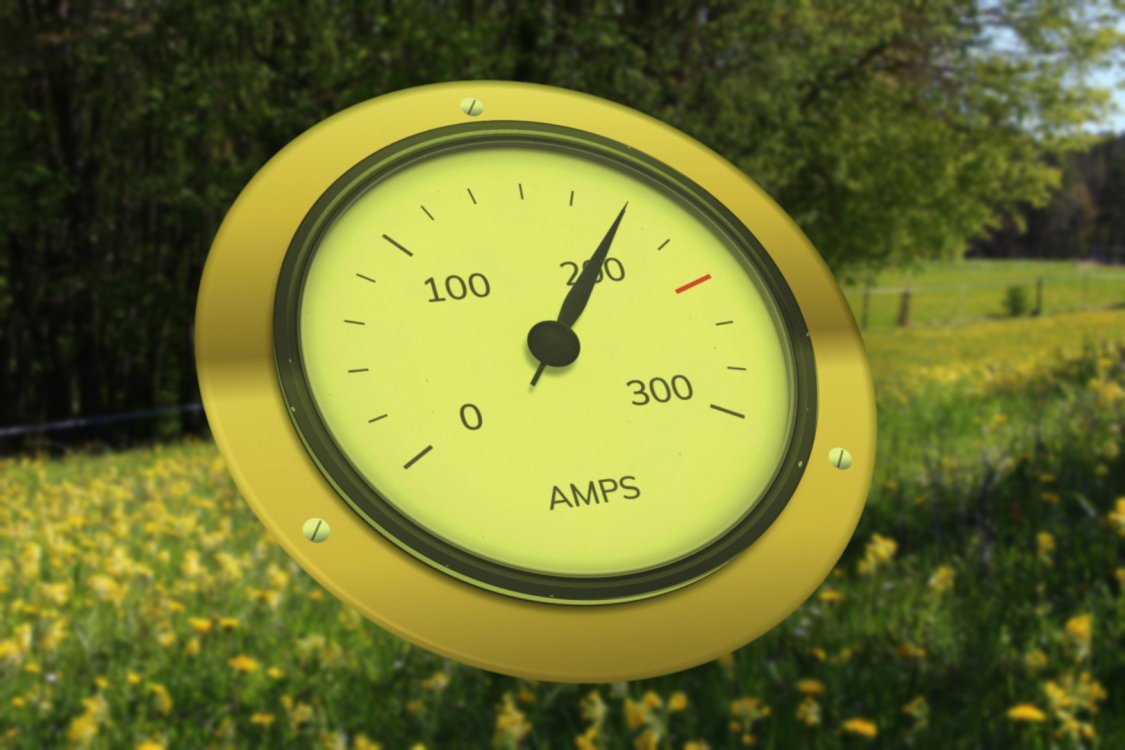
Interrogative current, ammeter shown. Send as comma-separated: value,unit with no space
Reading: 200,A
